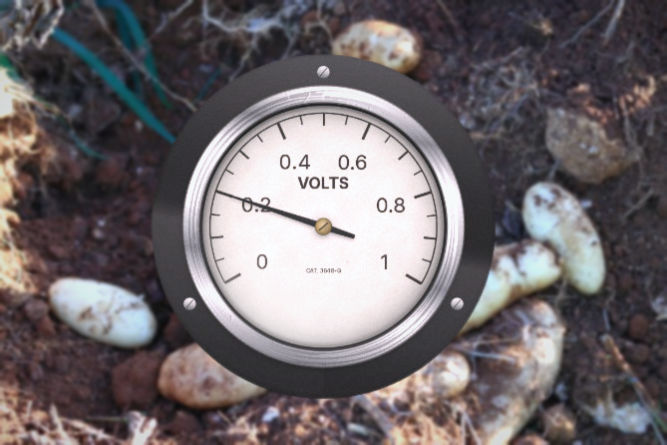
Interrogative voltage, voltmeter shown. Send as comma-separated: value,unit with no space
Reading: 0.2,V
